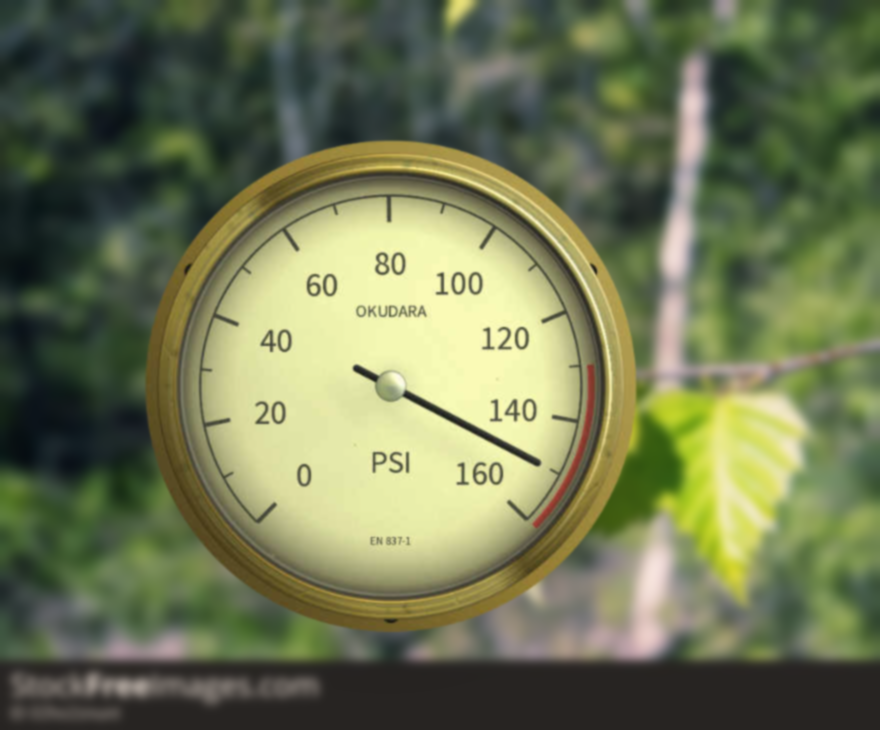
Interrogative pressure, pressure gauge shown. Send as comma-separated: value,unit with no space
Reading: 150,psi
